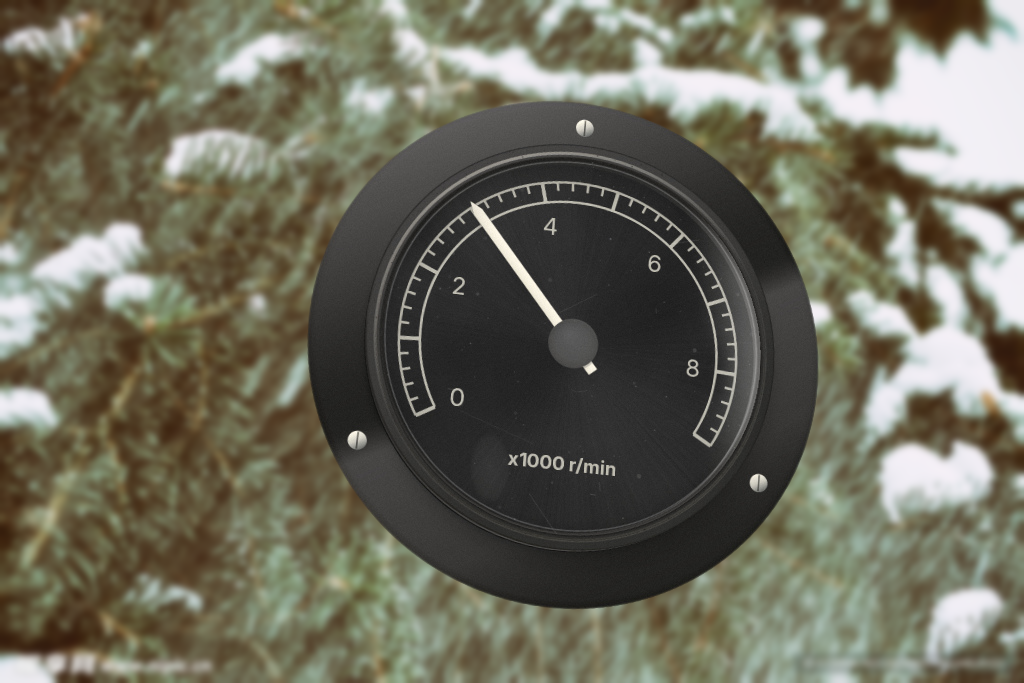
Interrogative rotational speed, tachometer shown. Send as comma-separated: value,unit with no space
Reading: 3000,rpm
